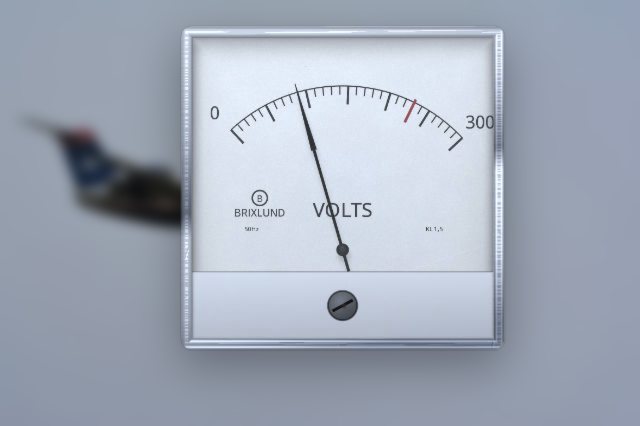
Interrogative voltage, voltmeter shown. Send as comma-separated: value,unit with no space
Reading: 90,V
